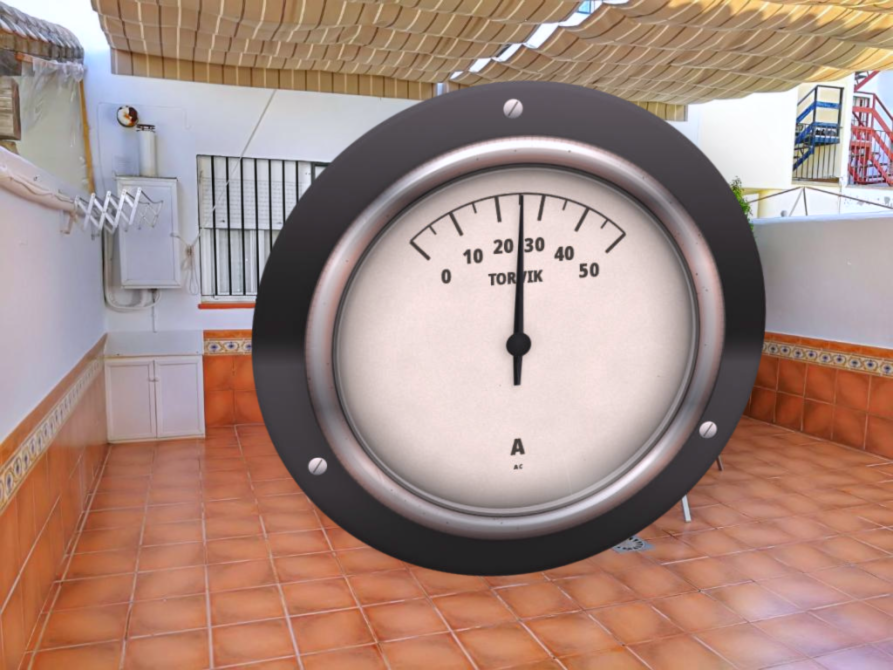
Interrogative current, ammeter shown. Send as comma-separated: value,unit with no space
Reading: 25,A
